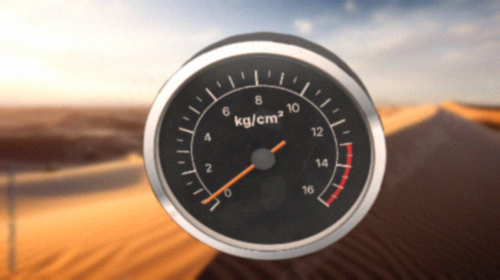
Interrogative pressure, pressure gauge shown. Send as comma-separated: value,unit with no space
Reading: 0.5,kg/cm²
